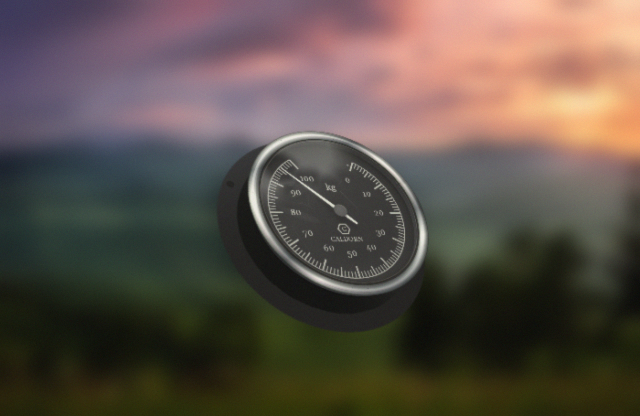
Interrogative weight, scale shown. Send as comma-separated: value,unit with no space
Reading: 95,kg
